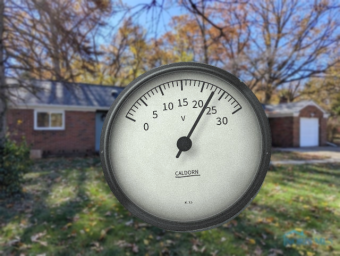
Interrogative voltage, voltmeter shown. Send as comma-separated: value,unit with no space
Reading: 23,V
